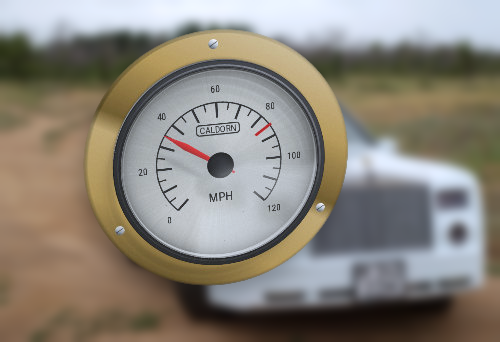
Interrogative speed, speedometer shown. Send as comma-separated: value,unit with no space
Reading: 35,mph
